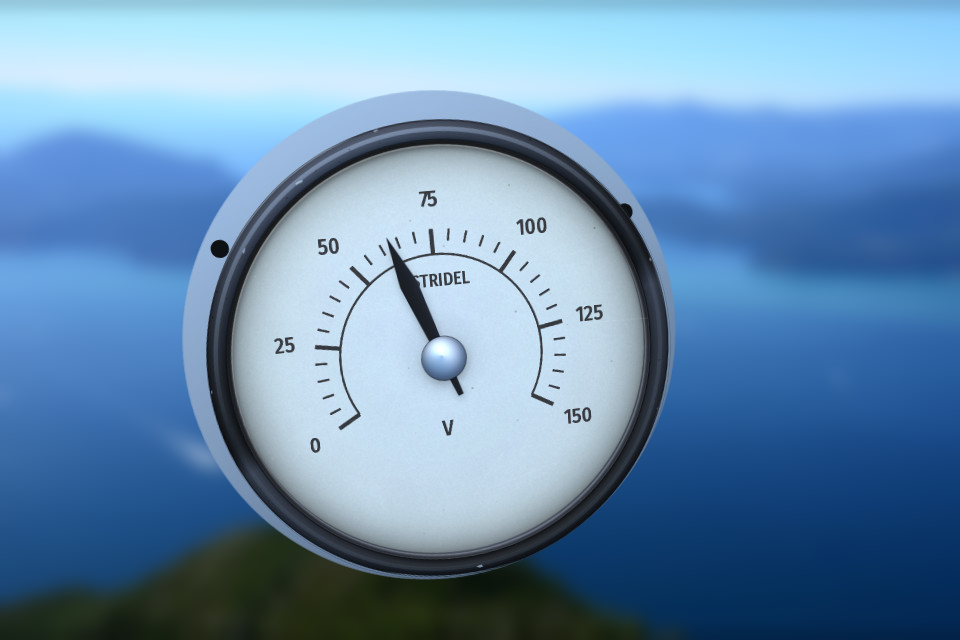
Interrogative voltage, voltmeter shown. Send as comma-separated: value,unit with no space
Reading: 62.5,V
